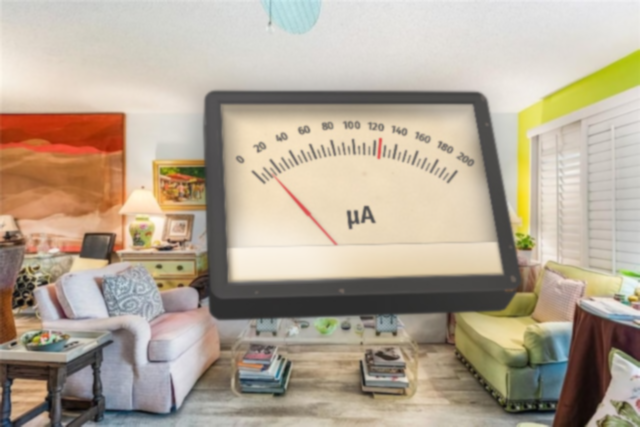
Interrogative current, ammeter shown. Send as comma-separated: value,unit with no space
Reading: 10,µA
